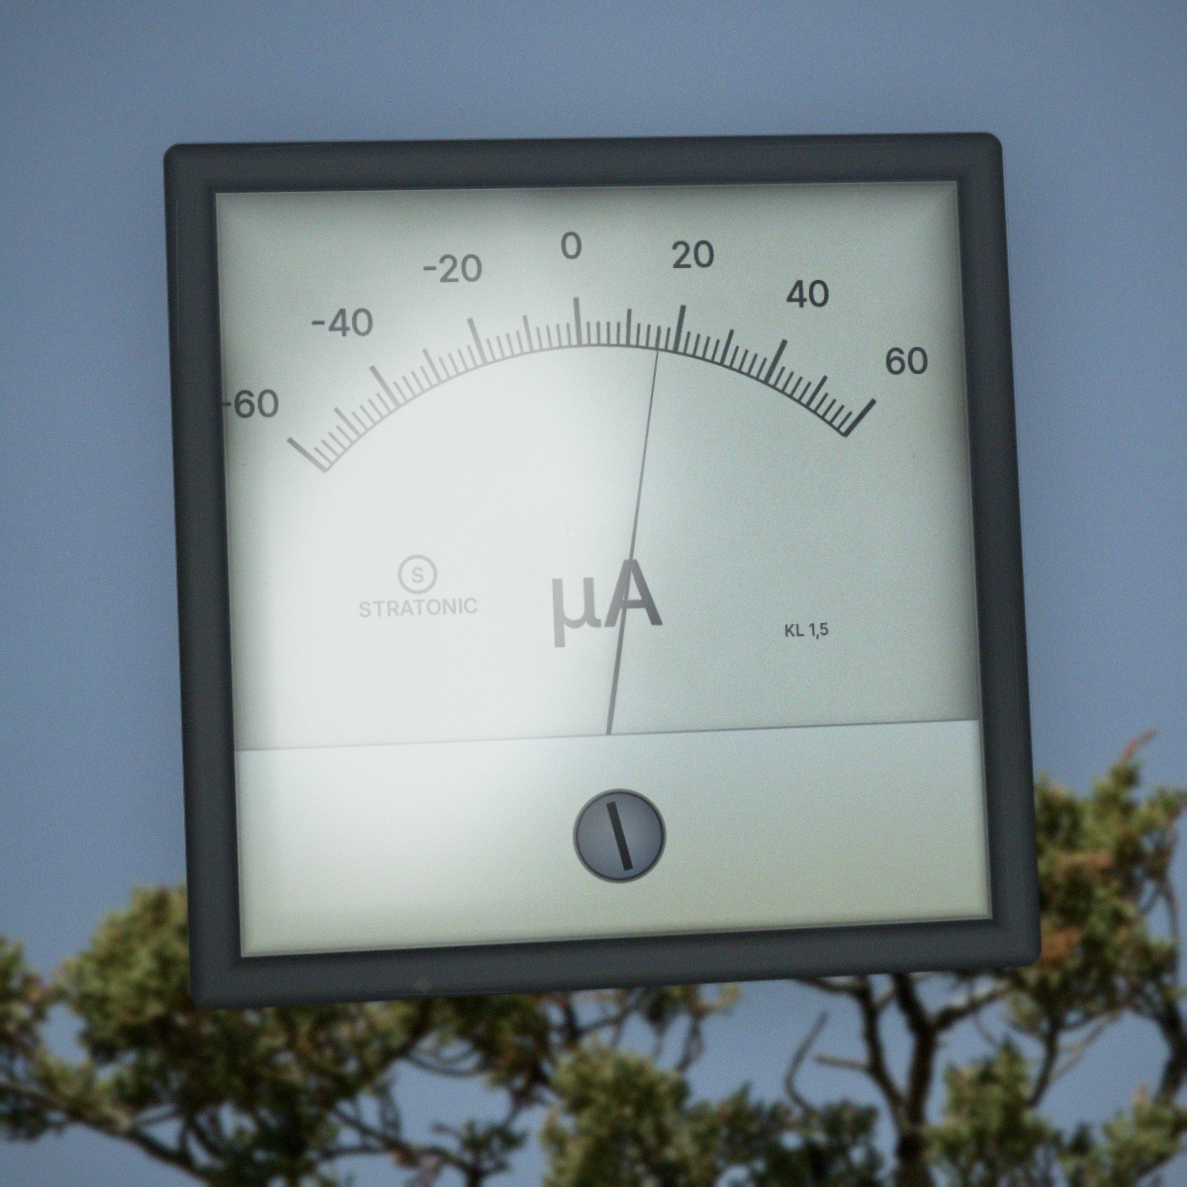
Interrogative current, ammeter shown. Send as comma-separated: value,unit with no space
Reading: 16,µA
